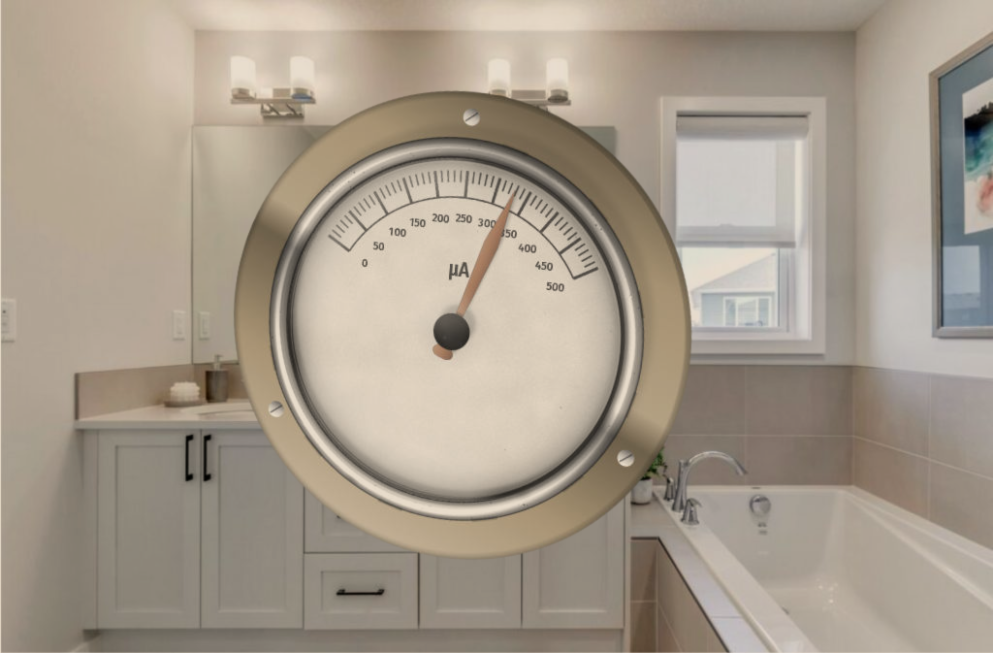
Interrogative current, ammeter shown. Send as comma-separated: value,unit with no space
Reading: 330,µA
